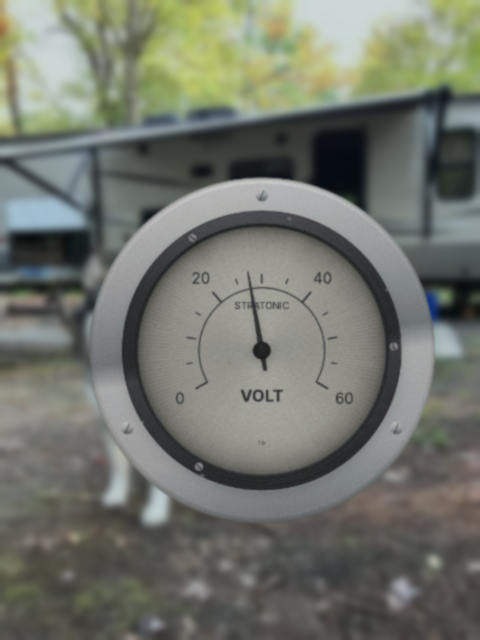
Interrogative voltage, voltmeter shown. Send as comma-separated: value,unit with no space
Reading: 27.5,V
